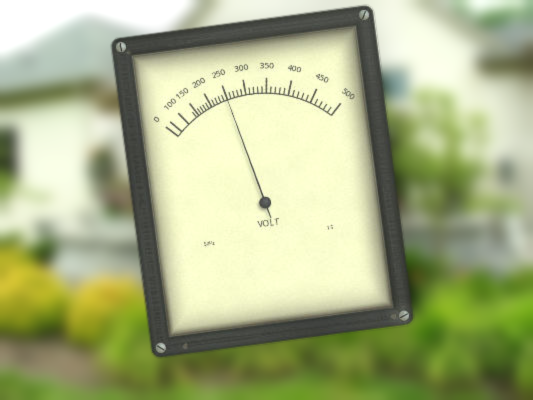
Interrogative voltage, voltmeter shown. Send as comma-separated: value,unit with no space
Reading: 250,V
